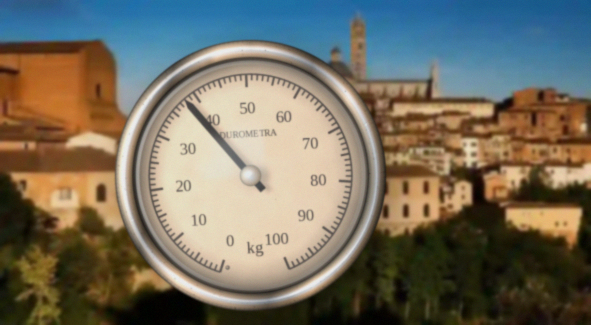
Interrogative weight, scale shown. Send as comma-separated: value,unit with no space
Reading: 38,kg
